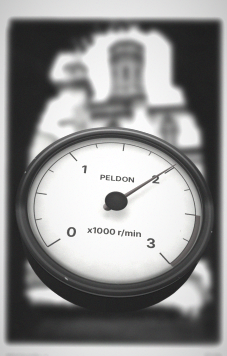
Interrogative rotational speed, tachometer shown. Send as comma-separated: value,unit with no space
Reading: 2000,rpm
